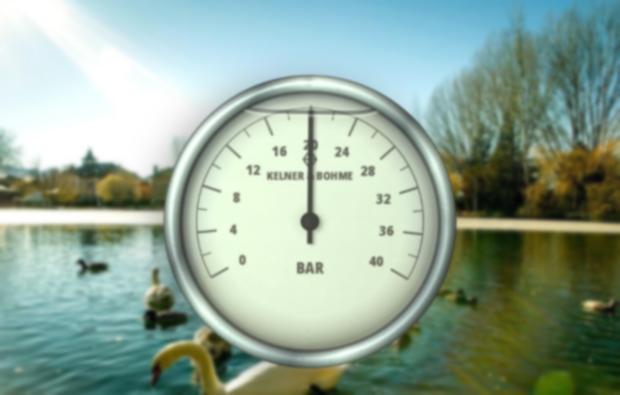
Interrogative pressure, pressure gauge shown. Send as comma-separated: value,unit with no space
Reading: 20,bar
